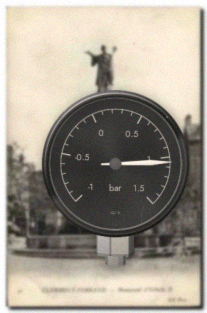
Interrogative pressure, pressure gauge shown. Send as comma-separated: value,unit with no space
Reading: 1.05,bar
